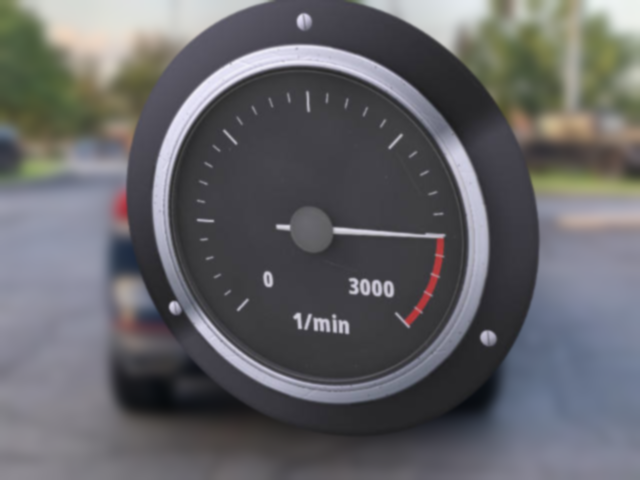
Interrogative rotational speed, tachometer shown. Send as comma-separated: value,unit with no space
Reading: 2500,rpm
